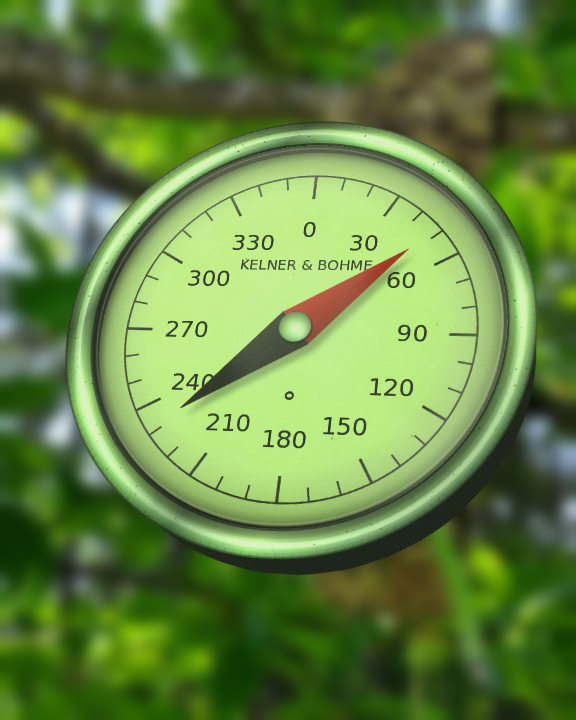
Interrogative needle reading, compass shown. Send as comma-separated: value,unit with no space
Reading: 50,°
